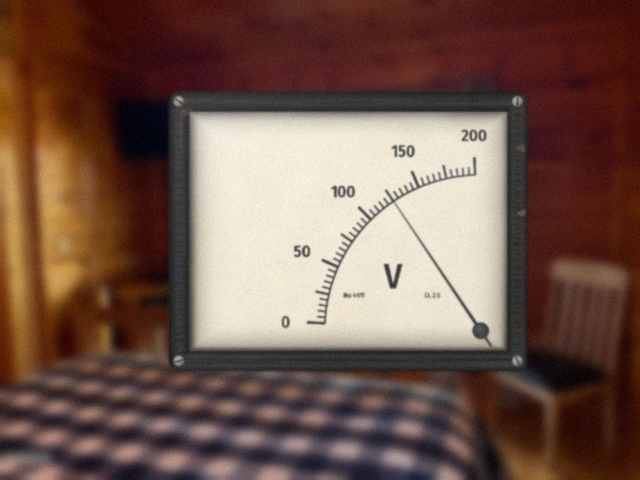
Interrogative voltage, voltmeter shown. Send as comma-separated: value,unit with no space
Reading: 125,V
